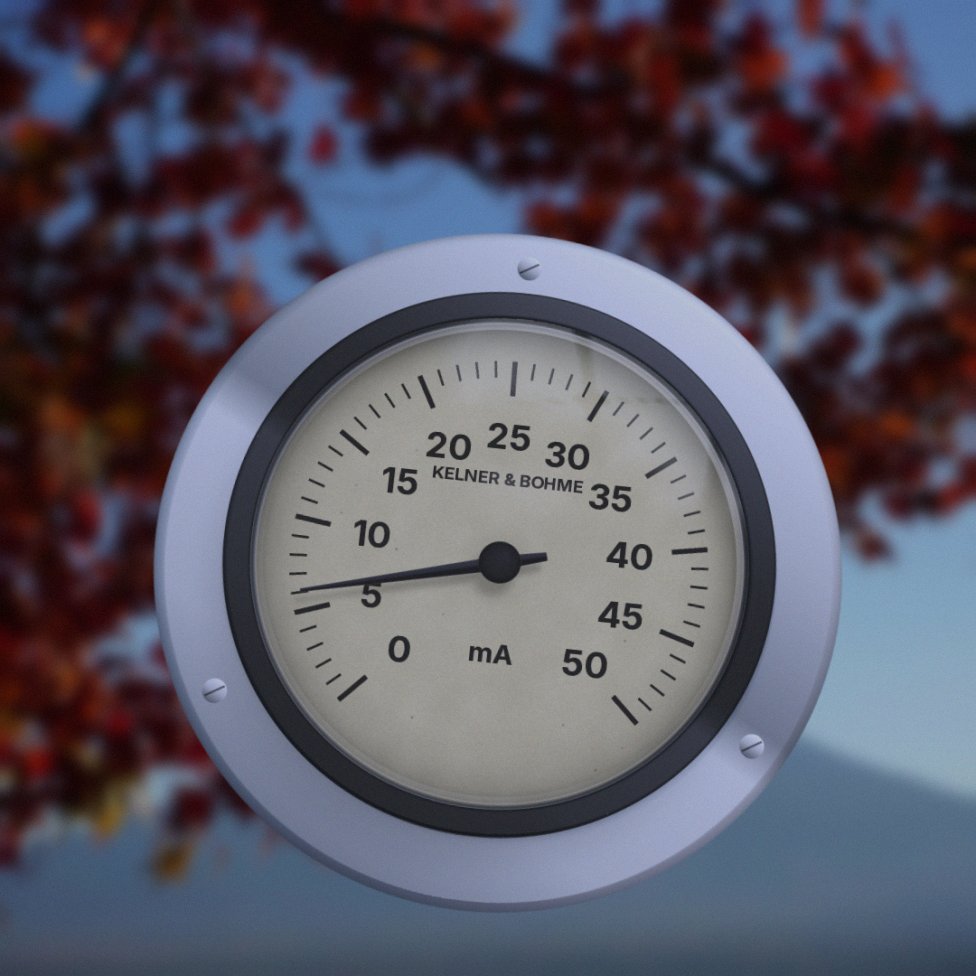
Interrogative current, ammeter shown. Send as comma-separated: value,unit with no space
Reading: 6,mA
